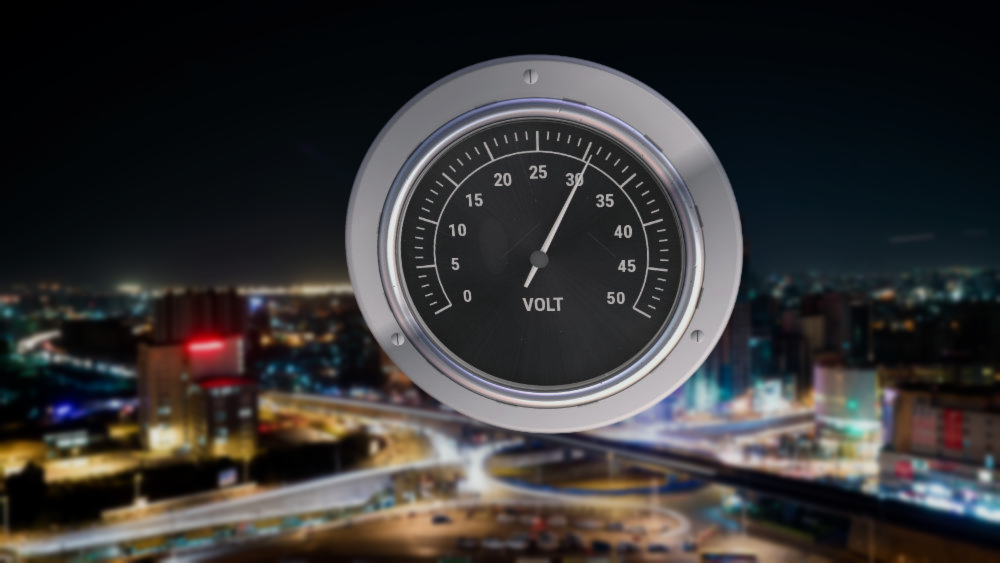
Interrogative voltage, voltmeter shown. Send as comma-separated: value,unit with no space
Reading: 30.5,V
